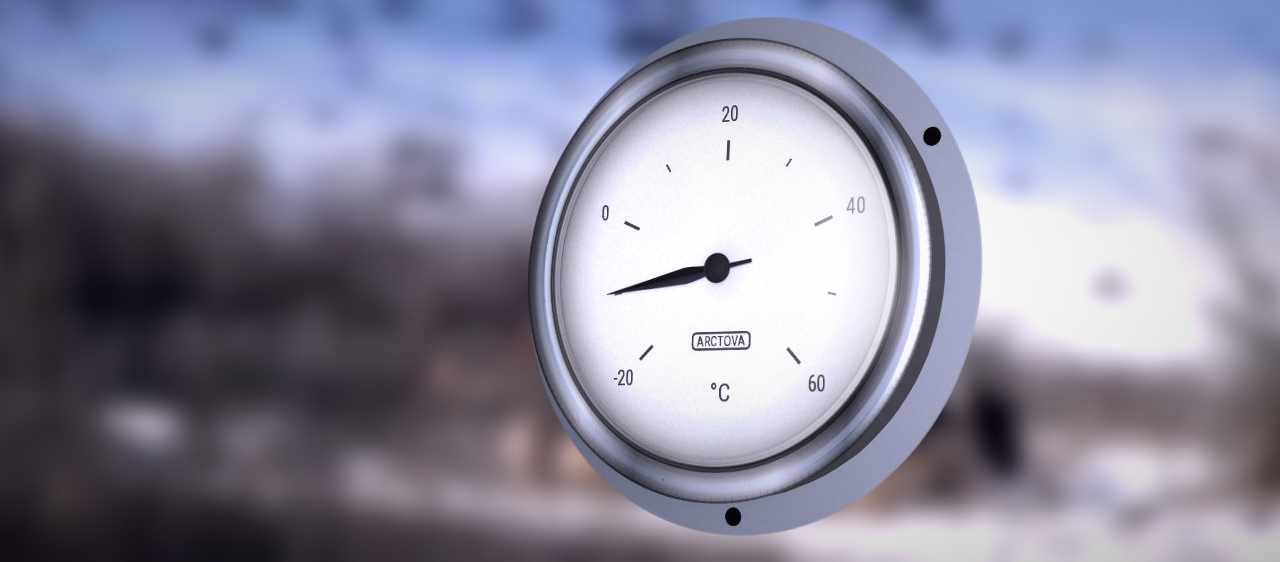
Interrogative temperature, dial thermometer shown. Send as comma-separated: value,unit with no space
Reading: -10,°C
